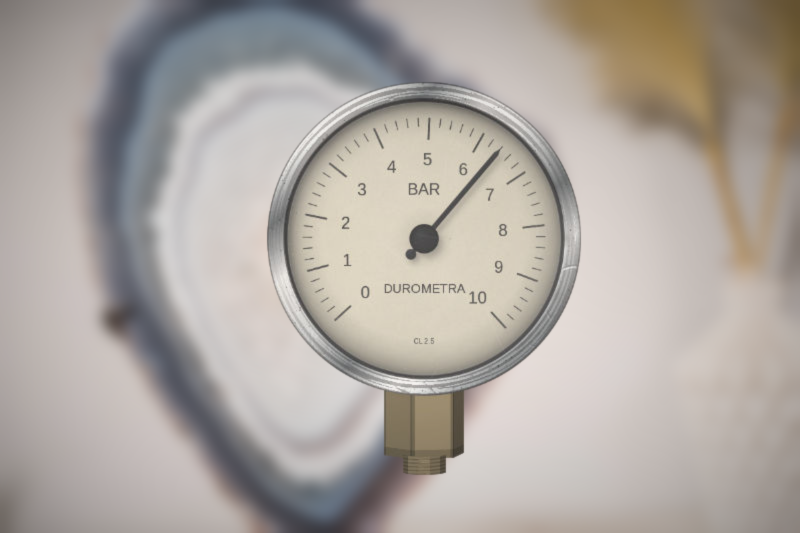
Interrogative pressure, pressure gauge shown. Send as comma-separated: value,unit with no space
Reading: 6.4,bar
